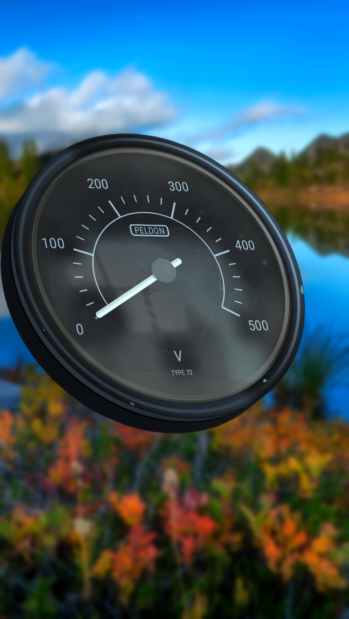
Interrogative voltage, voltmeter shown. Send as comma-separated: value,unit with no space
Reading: 0,V
